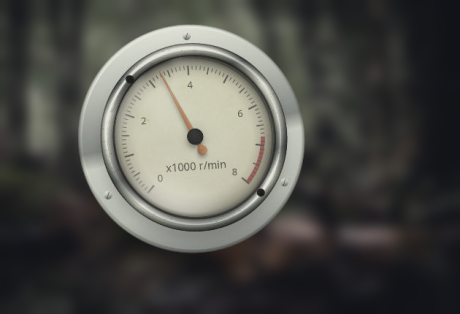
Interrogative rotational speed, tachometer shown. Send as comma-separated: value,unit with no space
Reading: 3300,rpm
